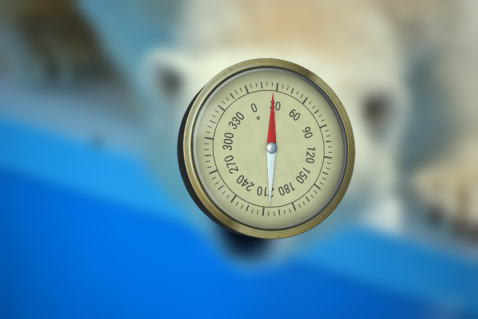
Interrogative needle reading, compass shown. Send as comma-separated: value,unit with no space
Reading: 25,°
